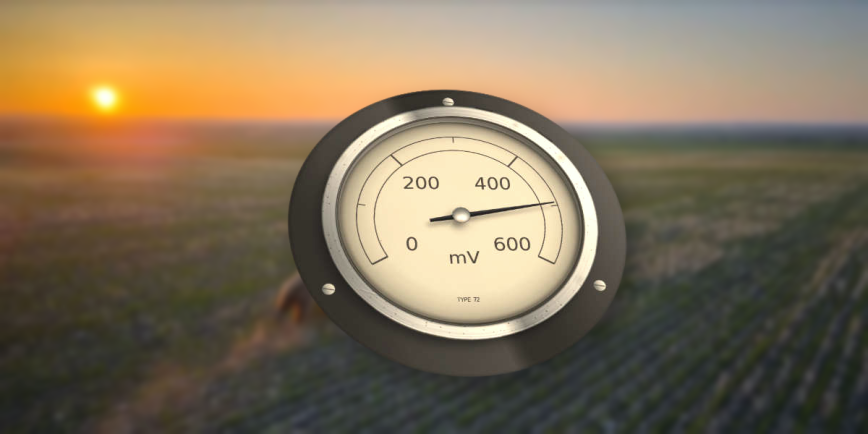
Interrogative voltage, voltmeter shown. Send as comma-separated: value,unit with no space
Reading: 500,mV
